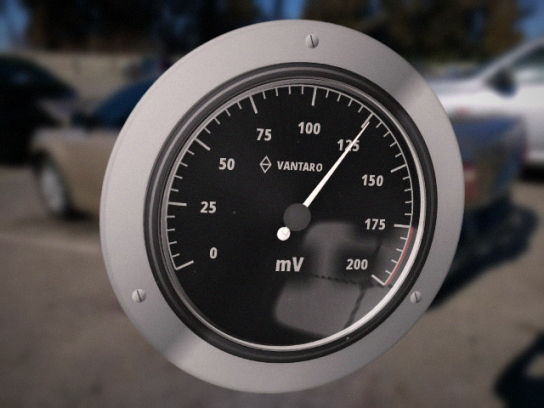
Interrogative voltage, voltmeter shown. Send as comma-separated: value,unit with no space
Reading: 125,mV
